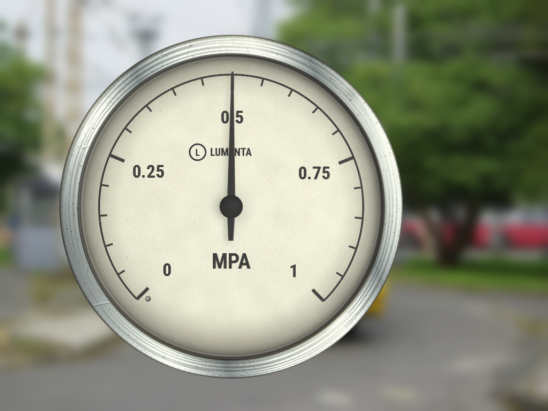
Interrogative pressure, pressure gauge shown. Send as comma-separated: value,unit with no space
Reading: 0.5,MPa
